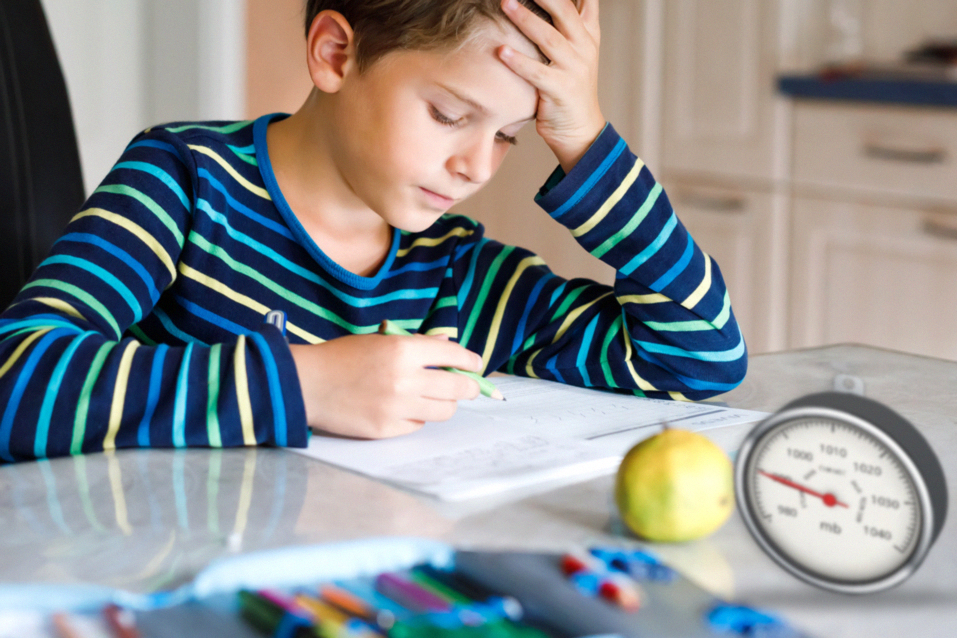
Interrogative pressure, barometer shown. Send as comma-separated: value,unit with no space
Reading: 990,mbar
